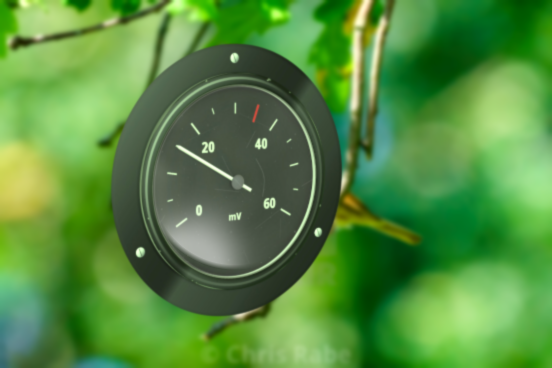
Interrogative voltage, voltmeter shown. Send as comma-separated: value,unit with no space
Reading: 15,mV
